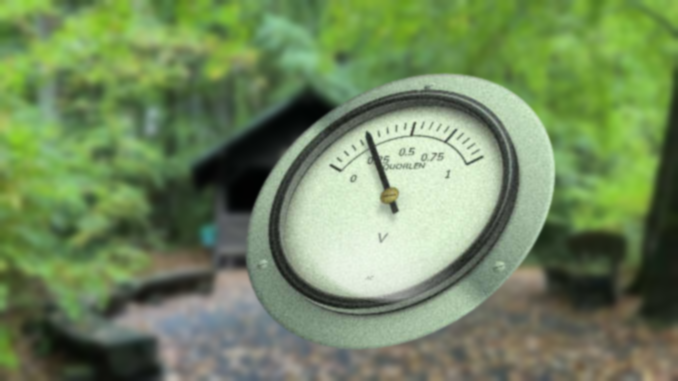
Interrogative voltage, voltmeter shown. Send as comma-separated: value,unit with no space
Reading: 0.25,V
